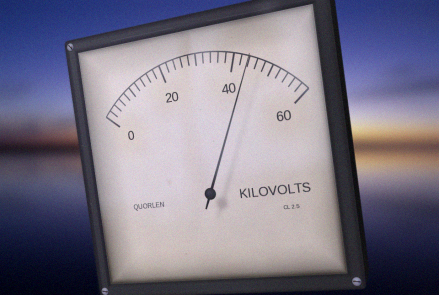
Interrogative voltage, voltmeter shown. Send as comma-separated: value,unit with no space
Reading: 44,kV
